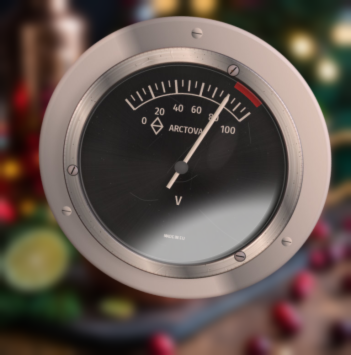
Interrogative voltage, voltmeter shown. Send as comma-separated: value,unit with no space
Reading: 80,V
